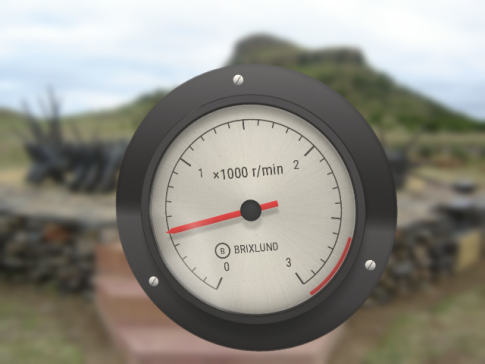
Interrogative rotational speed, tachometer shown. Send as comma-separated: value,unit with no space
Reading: 500,rpm
